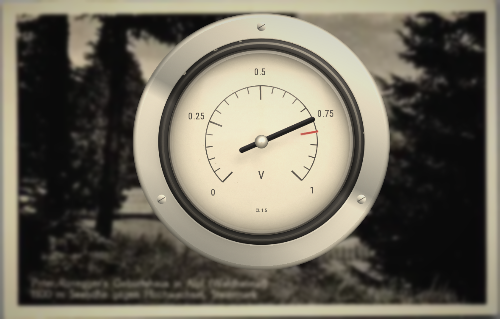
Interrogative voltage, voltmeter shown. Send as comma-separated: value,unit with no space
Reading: 0.75,V
